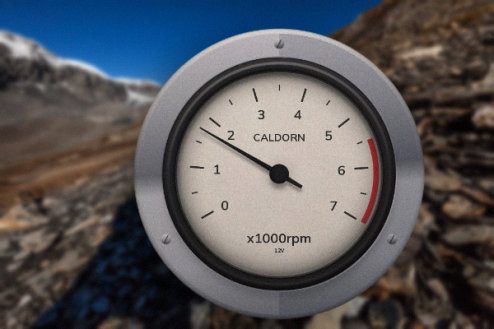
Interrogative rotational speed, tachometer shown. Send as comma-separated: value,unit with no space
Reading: 1750,rpm
